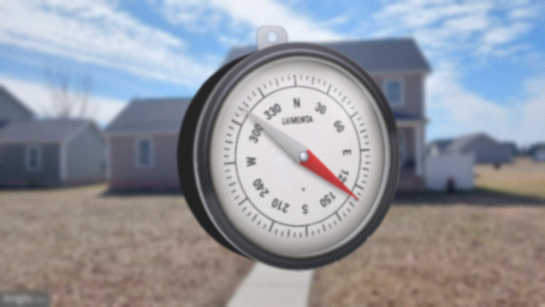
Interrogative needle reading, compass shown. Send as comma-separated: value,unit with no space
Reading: 130,°
